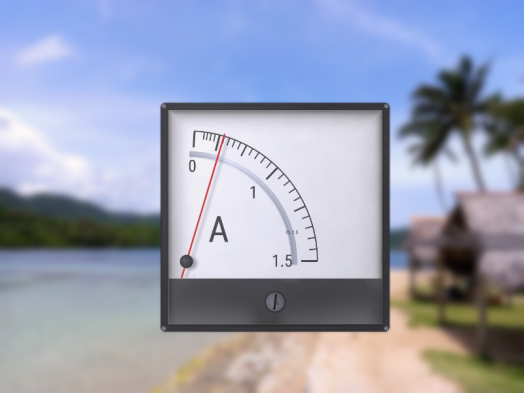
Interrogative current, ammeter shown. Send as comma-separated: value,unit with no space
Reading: 0.55,A
